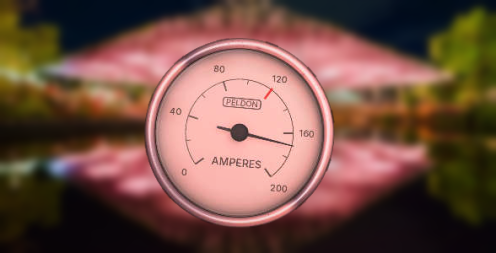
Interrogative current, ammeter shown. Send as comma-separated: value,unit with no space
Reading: 170,A
